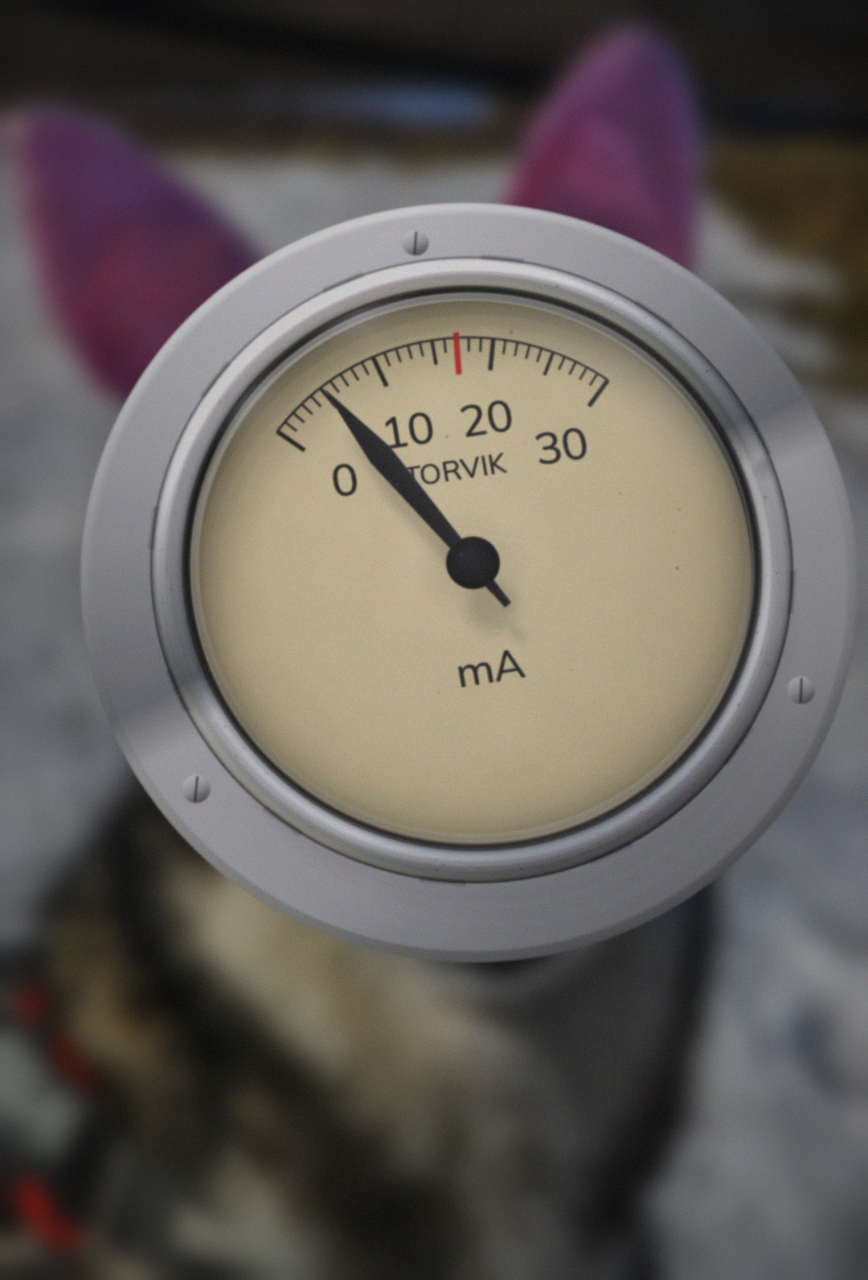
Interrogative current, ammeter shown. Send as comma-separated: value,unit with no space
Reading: 5,mA
